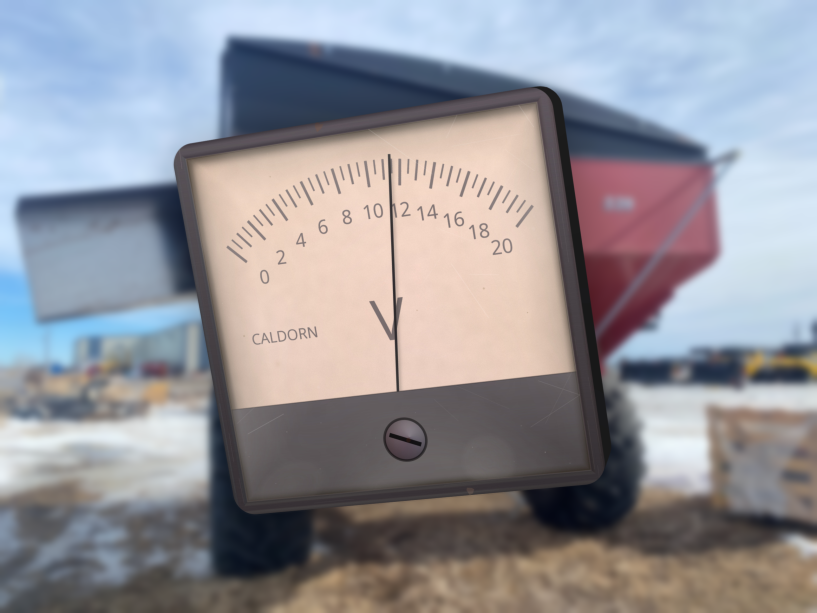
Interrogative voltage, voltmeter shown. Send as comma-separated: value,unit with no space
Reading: 11.5,V
